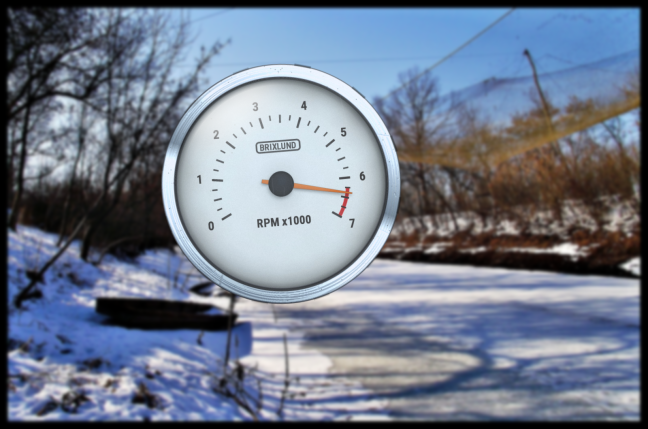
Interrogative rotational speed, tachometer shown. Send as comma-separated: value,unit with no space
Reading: 6375,rpm
